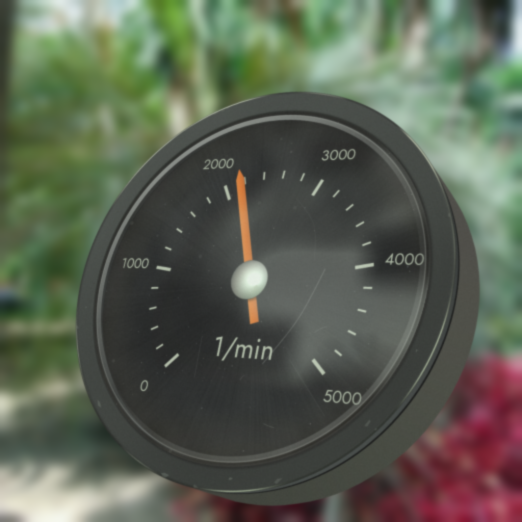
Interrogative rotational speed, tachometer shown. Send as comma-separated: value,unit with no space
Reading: 2200,rpm
